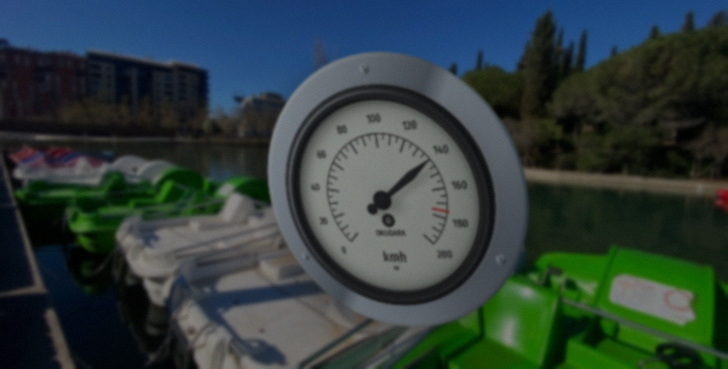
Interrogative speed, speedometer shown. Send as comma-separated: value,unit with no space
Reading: 140,km/h
